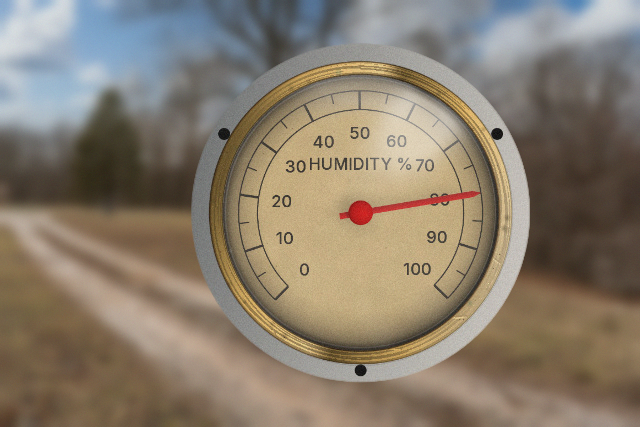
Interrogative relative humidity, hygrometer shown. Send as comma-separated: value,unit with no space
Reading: 80,%
